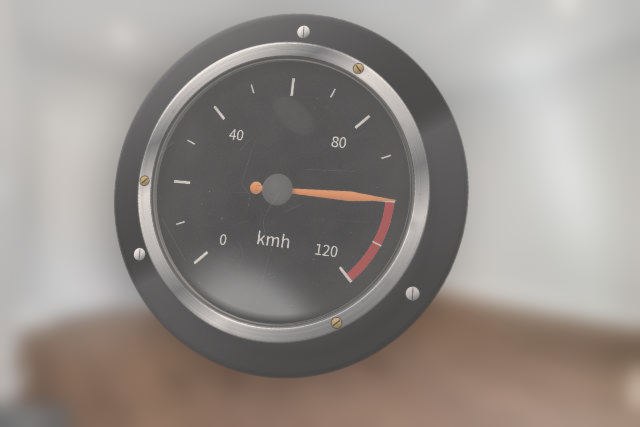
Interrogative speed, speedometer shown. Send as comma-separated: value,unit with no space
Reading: 100,km/h
